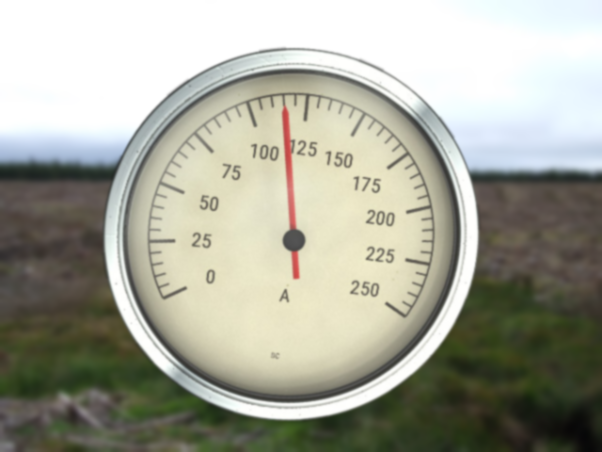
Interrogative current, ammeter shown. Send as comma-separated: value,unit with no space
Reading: 115,A
